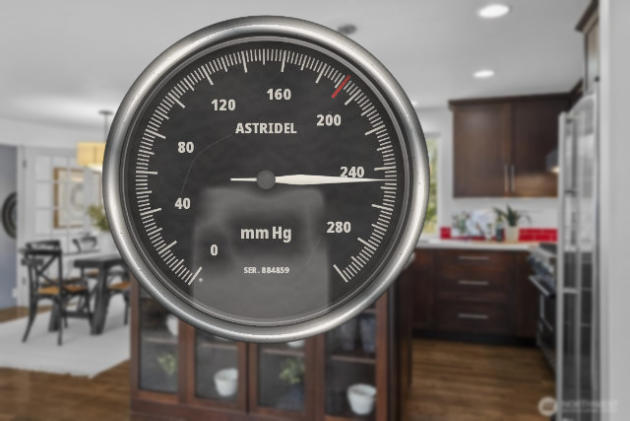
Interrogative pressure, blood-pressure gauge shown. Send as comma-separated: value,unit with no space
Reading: 246,mmHg
